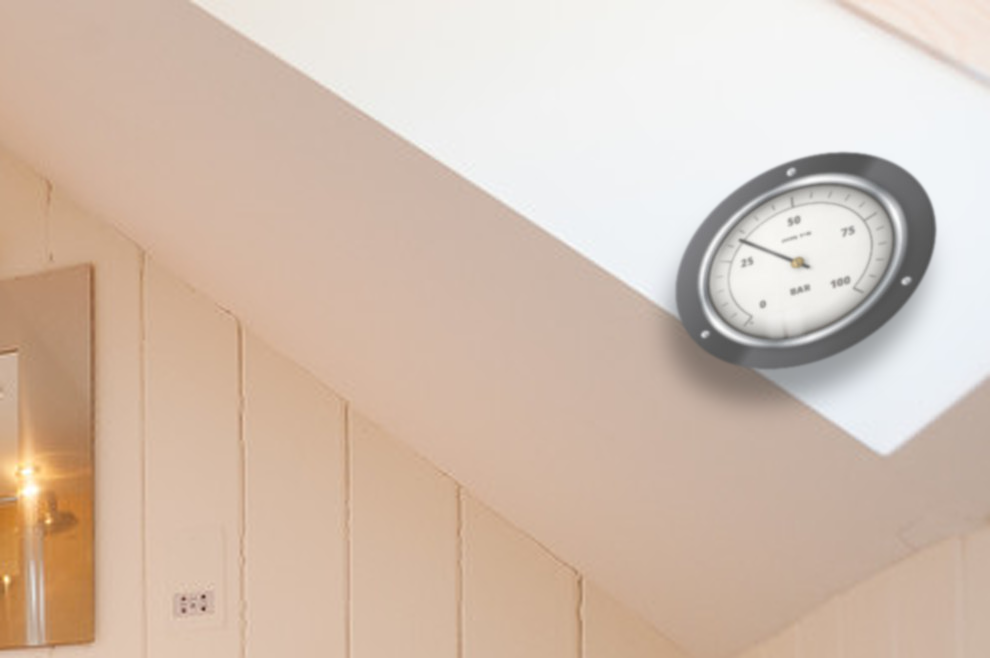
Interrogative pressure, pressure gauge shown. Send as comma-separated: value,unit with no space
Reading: 32.5,bar
